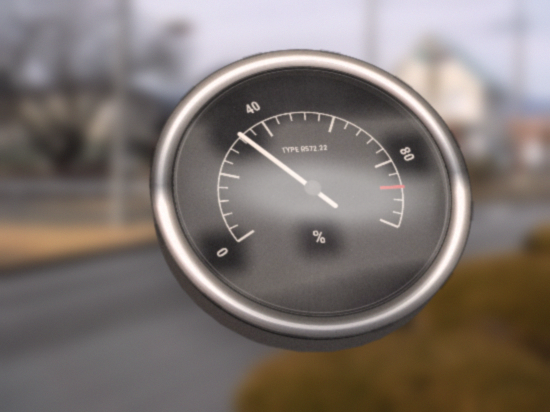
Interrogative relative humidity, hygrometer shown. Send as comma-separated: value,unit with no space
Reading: 32,%
